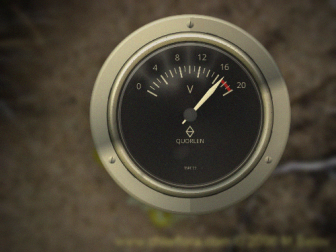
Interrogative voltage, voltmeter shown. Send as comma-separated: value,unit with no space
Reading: 17,V
